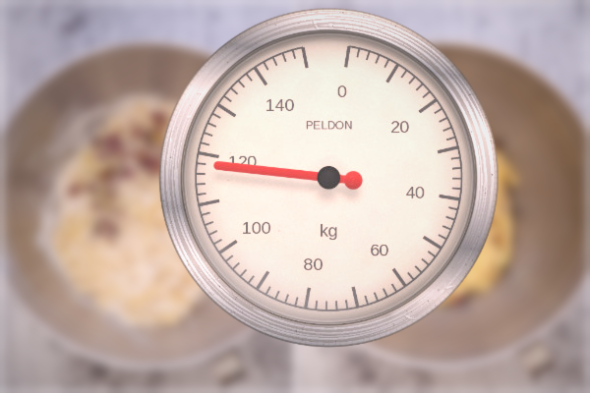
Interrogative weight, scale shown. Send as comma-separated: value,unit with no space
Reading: 118,kg
